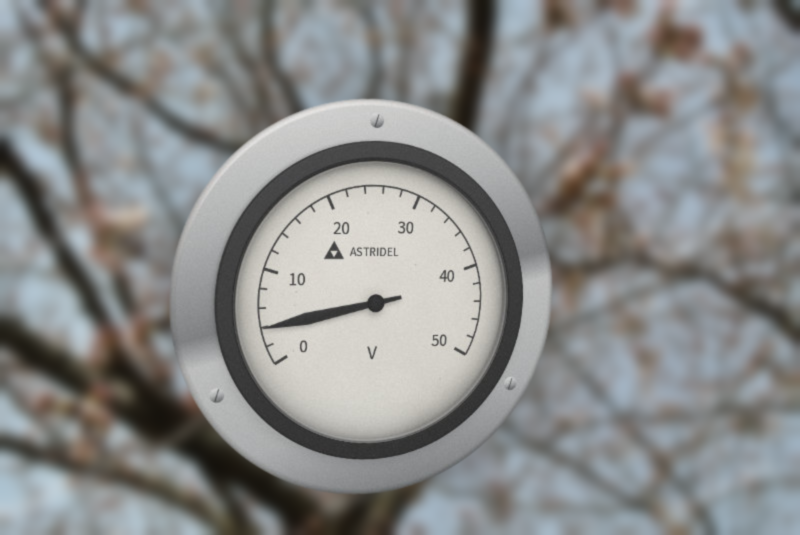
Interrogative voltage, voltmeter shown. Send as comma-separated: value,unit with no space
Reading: 4,V
